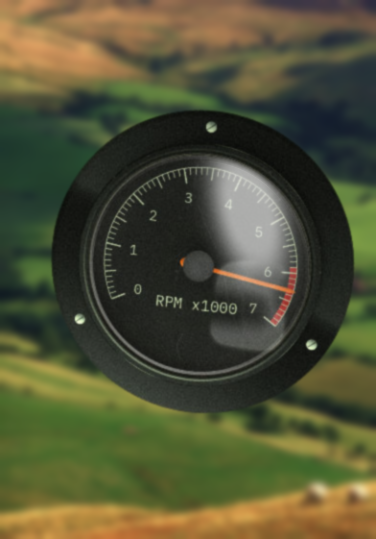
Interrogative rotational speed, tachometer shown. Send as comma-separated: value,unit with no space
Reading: 6300,rpm
